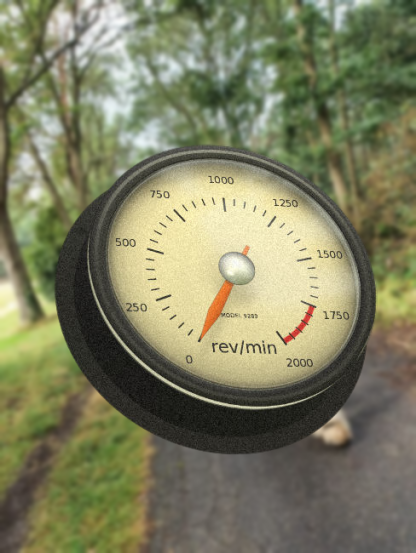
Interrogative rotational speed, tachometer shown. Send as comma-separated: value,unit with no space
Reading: 0,rpm
